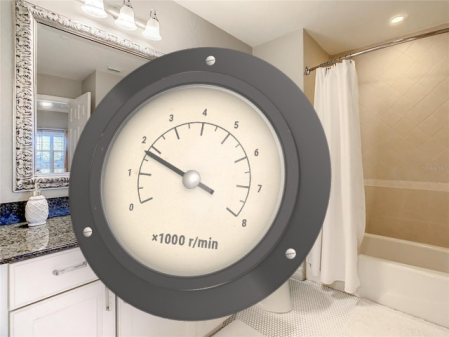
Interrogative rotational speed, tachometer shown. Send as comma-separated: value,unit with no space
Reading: 1750,rpm
